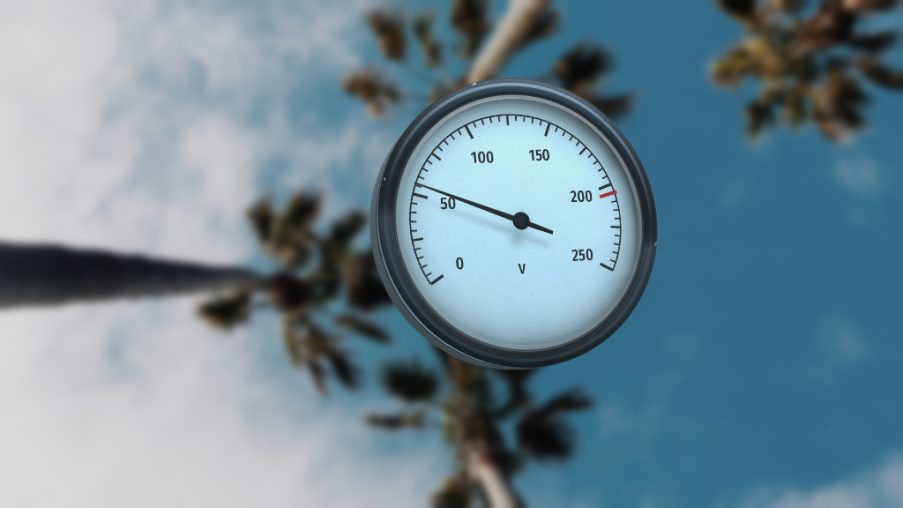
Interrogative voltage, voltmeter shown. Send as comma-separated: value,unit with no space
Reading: 55,V
